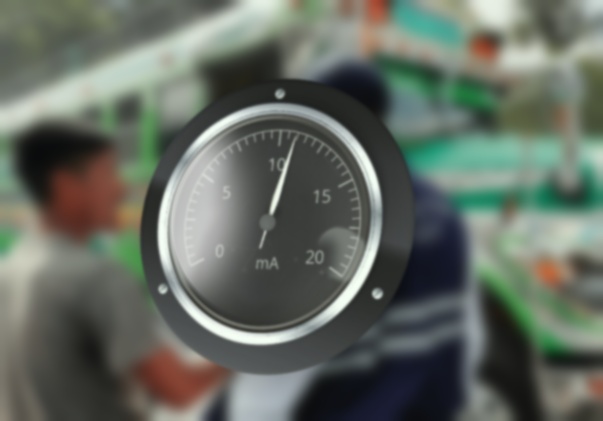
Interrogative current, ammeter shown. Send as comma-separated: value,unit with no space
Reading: 11,mA
